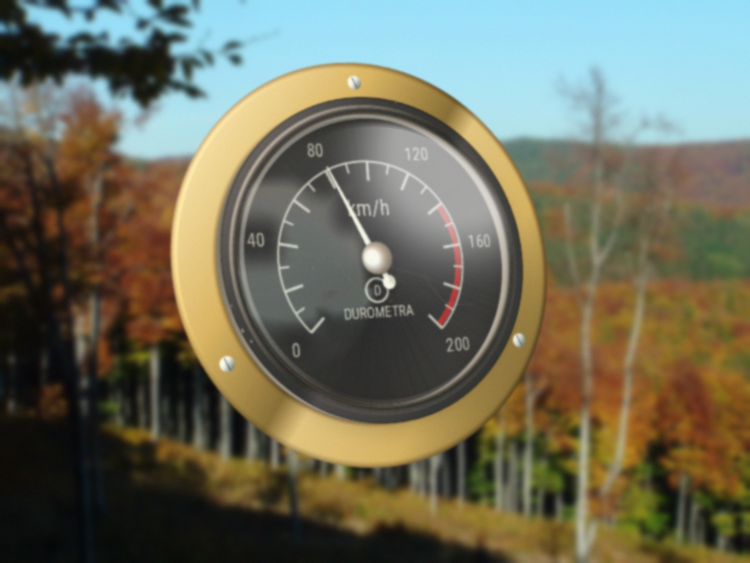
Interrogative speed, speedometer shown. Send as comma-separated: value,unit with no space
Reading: 80,km/h
